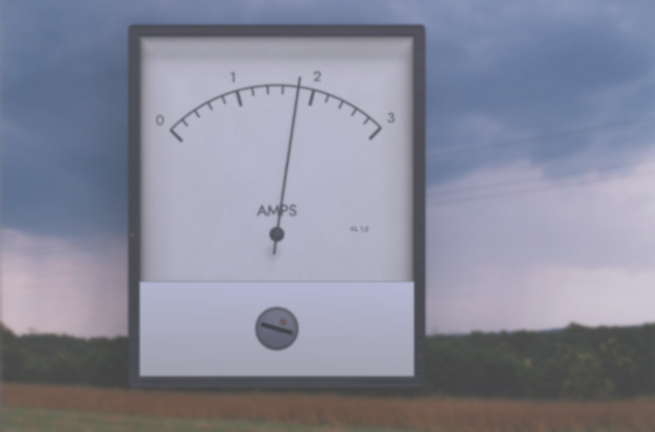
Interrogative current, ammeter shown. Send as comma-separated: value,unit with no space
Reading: 1.8,A
